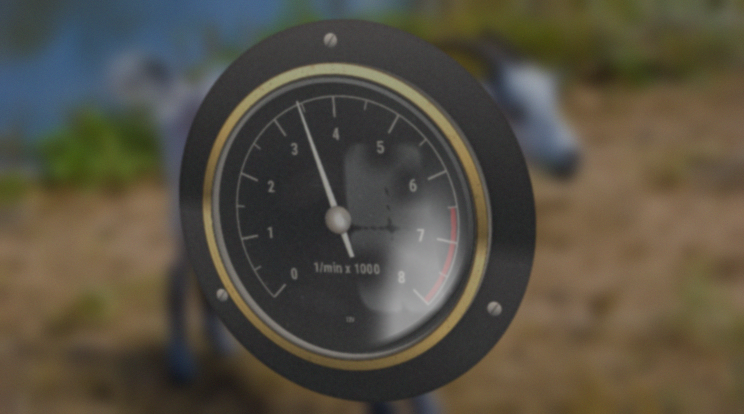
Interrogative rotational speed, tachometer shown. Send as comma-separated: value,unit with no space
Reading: 3500,rpm
